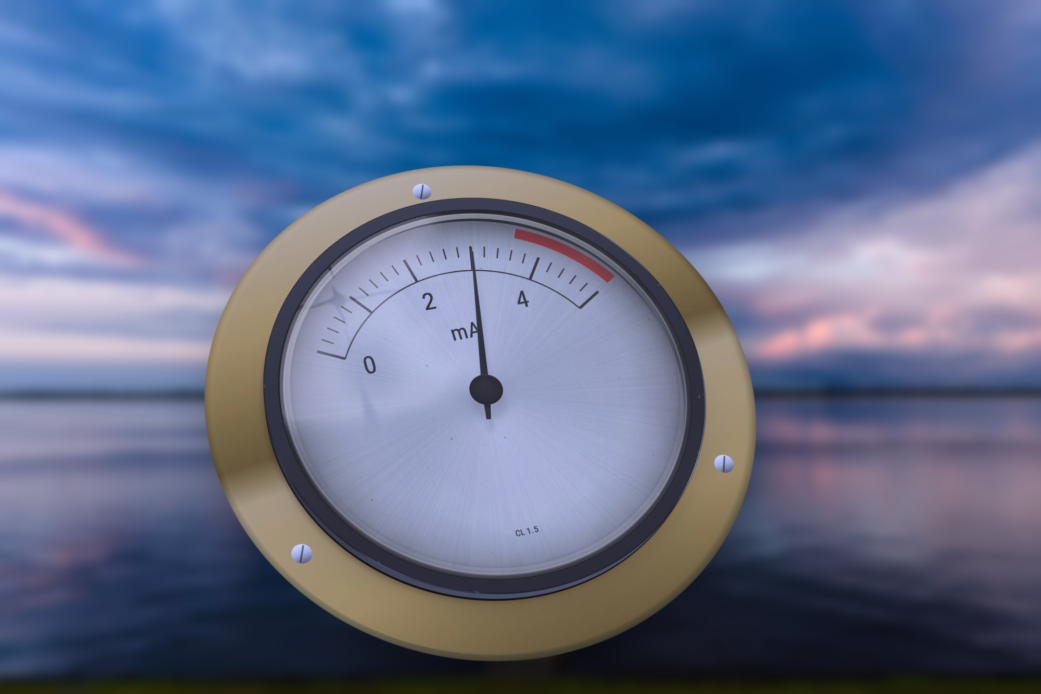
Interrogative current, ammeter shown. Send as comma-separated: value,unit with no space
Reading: 3,mA
